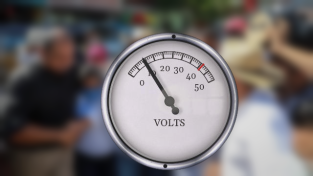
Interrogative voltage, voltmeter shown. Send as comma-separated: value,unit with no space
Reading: 10,V
